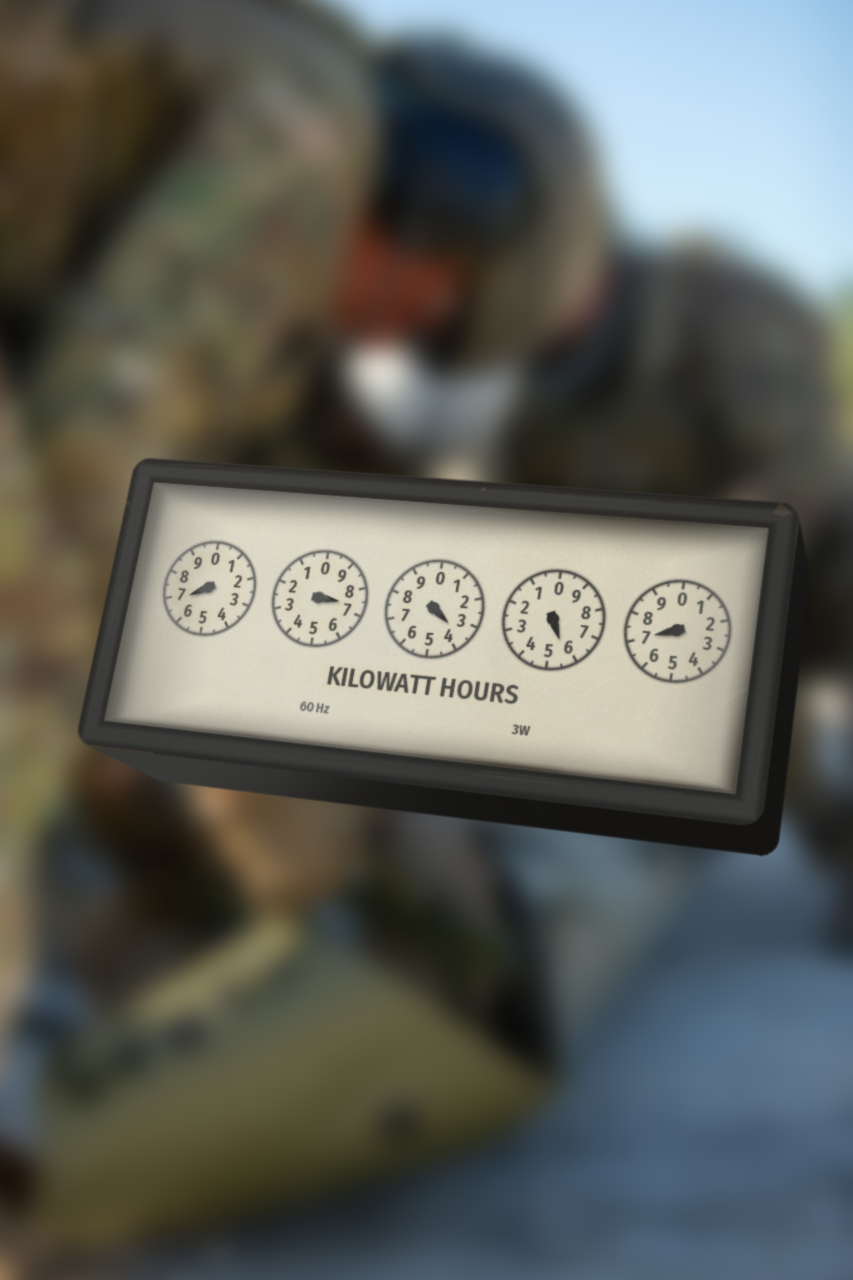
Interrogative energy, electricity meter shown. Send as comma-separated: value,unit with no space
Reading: 67357,kWh
